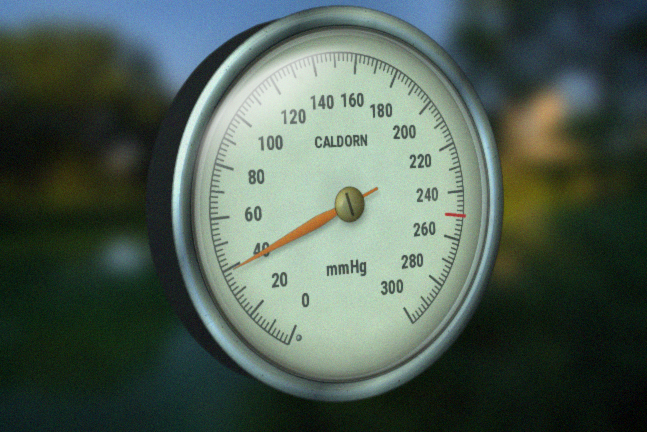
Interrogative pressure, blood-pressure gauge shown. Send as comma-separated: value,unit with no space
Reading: 40,mmHg
